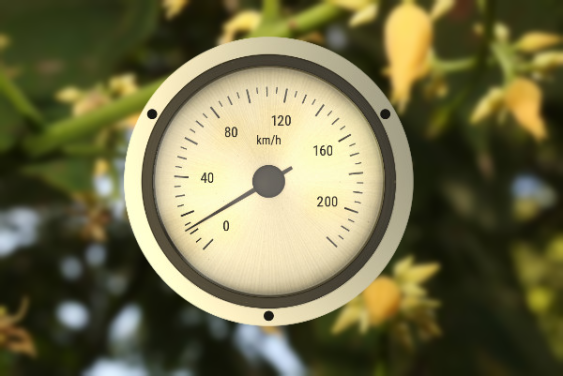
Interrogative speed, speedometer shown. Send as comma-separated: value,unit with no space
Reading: 12.5,km/h
